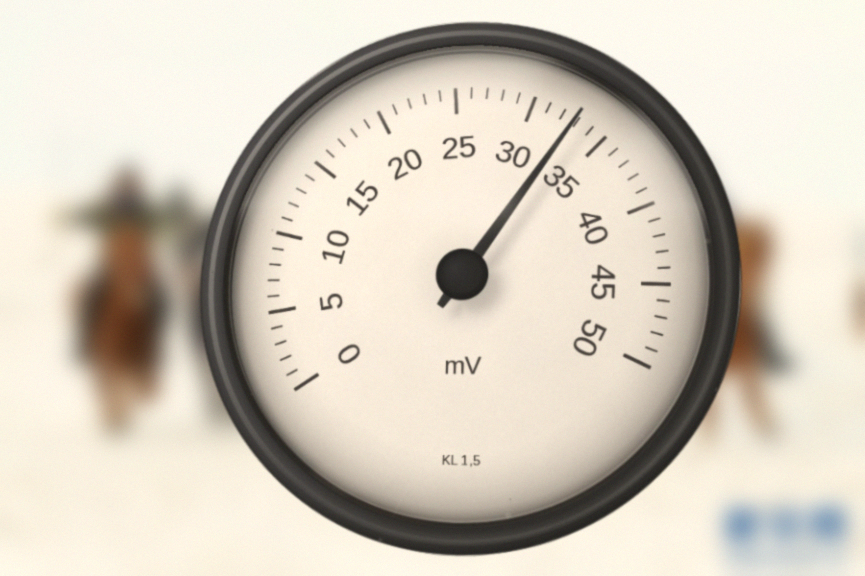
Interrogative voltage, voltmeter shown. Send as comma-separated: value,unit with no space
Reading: 33,mV
